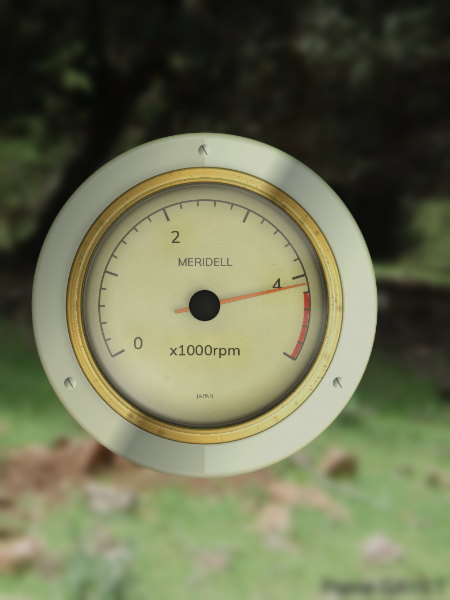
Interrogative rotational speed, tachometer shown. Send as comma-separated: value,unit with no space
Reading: 4100,rpm
